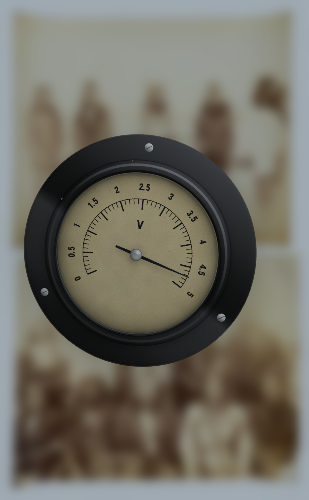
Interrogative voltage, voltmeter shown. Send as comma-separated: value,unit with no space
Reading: 4.7,V
